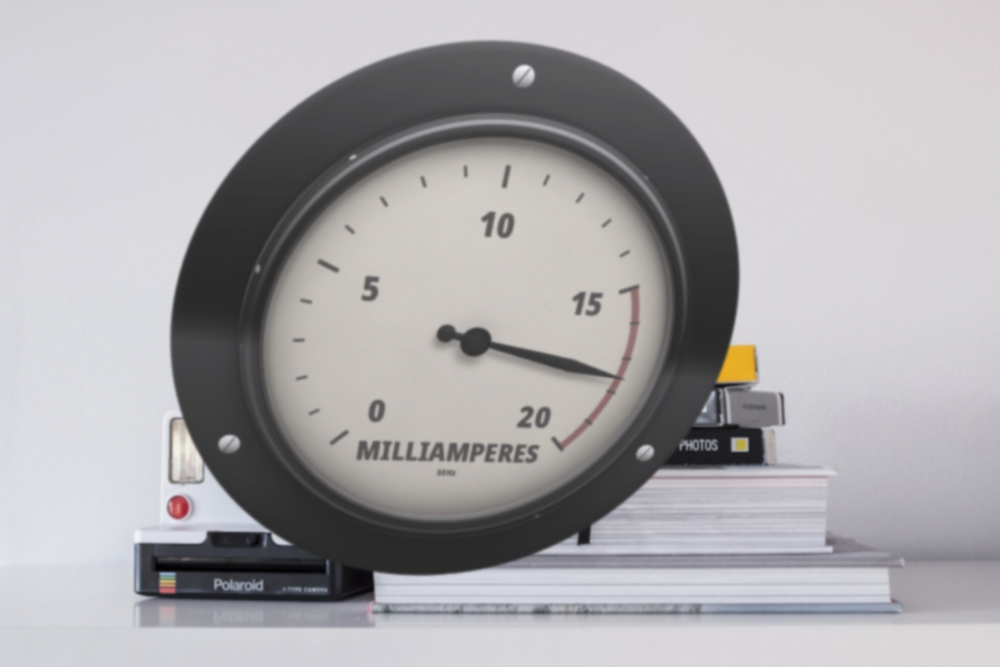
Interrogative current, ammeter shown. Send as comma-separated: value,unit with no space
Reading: 17.5,mA
